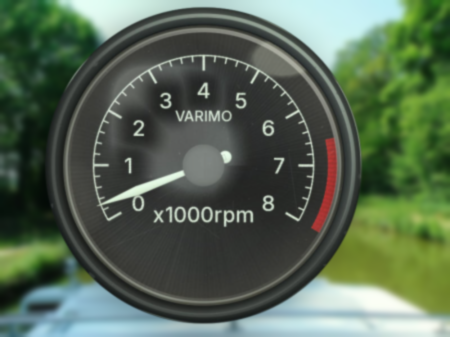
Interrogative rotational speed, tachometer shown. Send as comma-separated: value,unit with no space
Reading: 300,rpm
